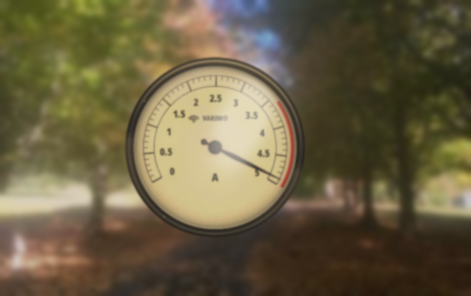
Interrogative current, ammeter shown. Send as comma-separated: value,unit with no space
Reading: 4.9,A
